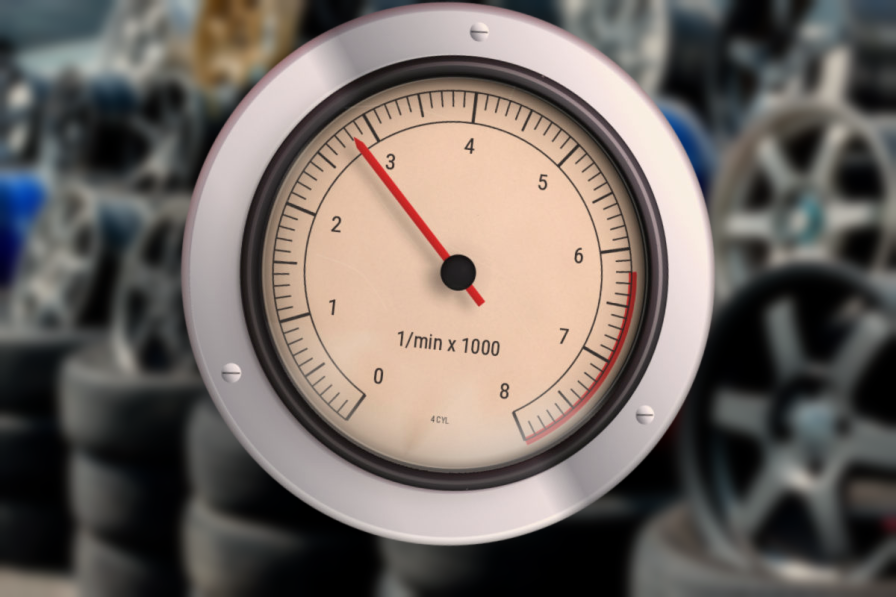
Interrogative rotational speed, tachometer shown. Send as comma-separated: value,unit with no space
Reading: 2800,rpm
